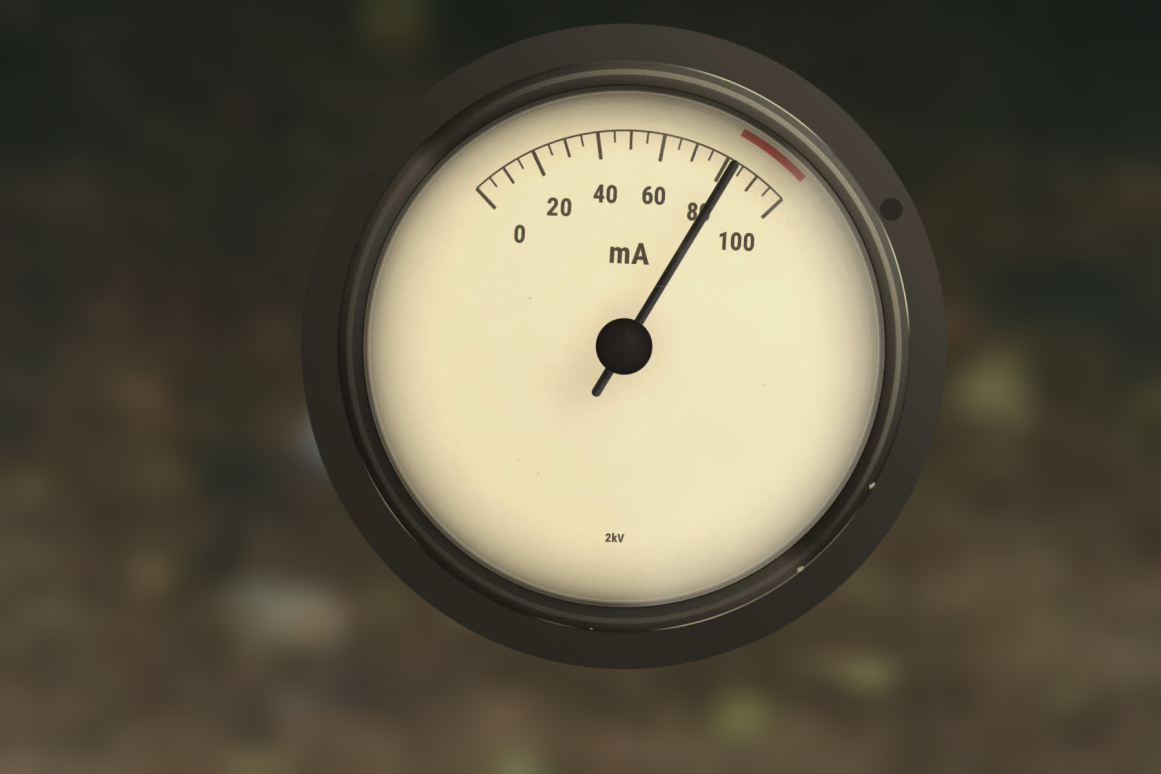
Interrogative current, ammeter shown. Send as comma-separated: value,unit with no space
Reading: 82.5,mA
